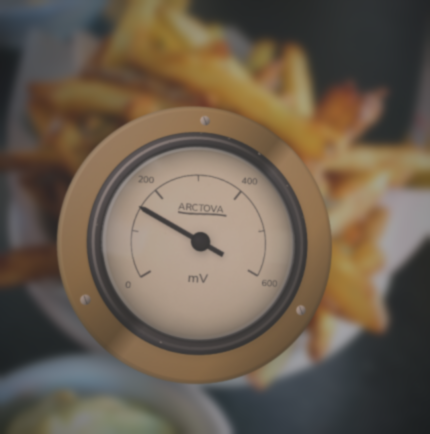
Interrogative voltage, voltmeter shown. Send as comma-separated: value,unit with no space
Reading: 150,mV
